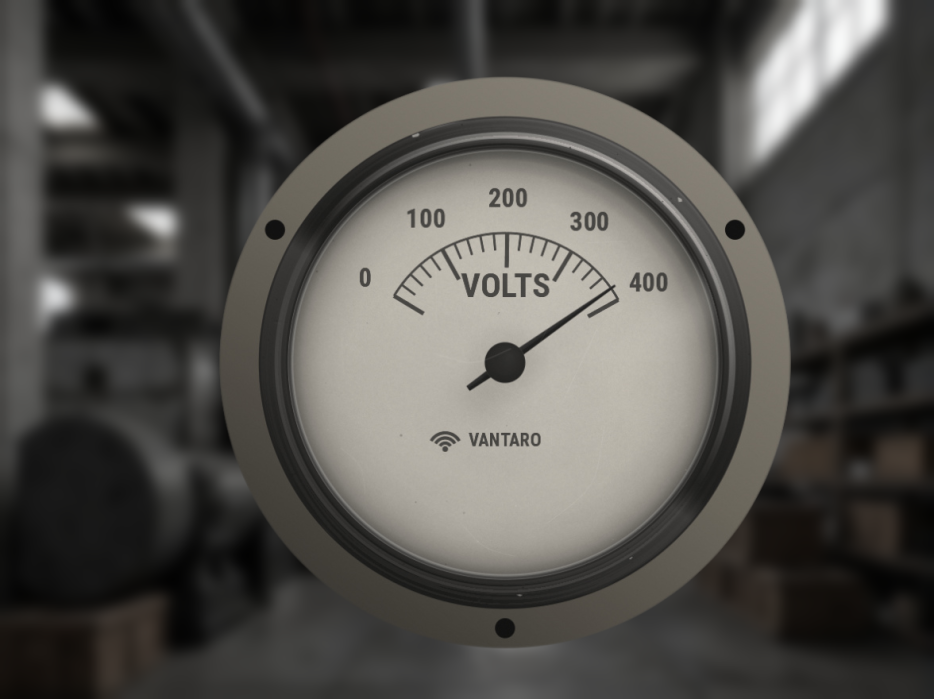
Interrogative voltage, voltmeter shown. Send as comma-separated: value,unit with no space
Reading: 380,V
